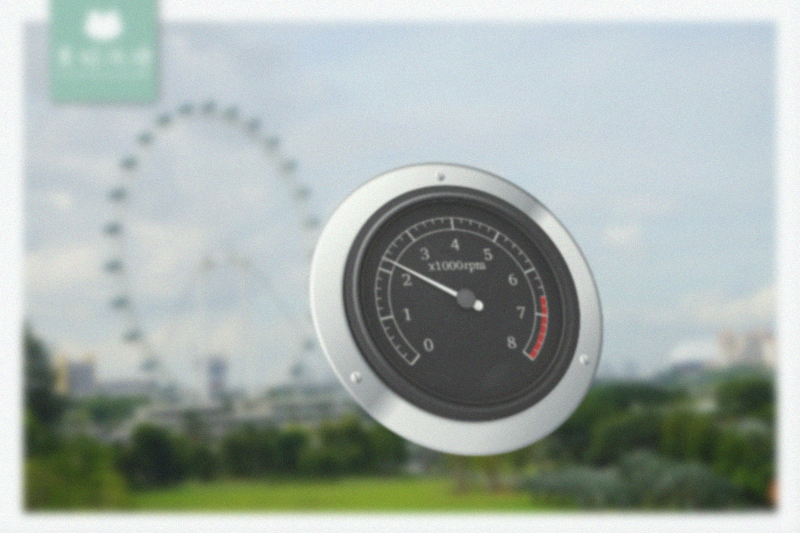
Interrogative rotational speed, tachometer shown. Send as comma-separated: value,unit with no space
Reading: 2200,rpm
